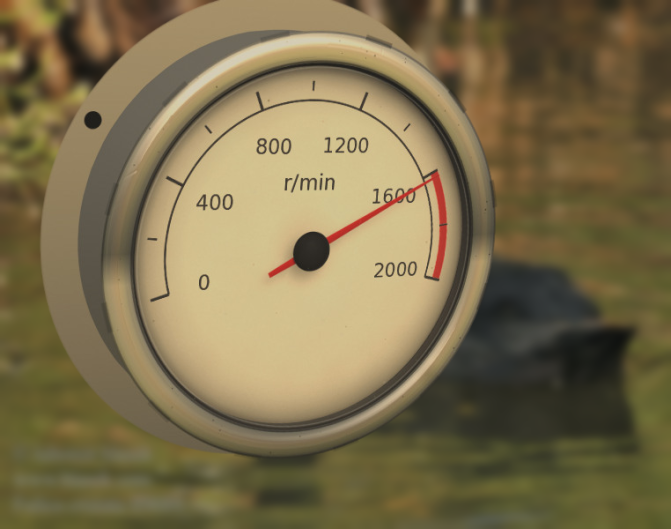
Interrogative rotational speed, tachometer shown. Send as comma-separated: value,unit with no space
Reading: 1600,rpm
